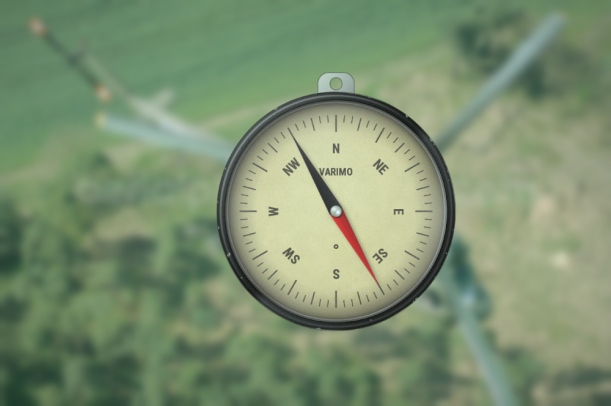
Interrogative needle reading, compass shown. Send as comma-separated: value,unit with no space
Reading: 150,°
